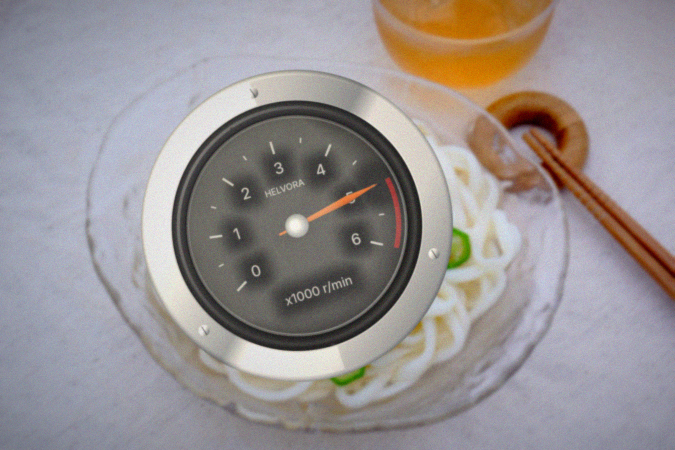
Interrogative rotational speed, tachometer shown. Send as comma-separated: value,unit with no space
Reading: 5000,rpm
